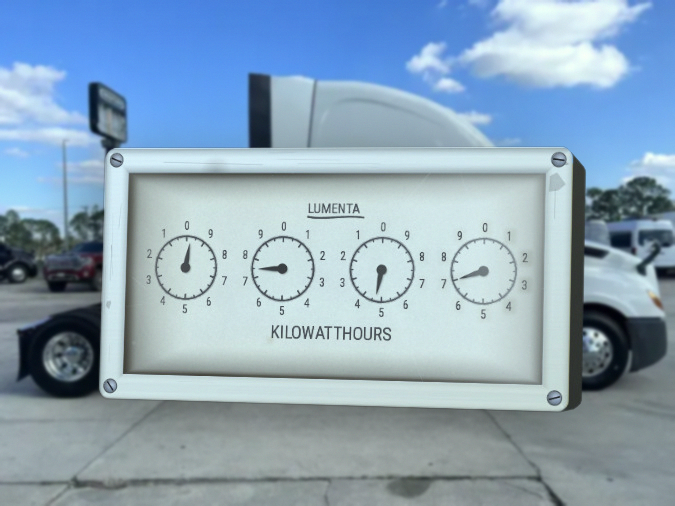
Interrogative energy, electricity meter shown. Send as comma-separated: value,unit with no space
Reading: 9747,kWh
